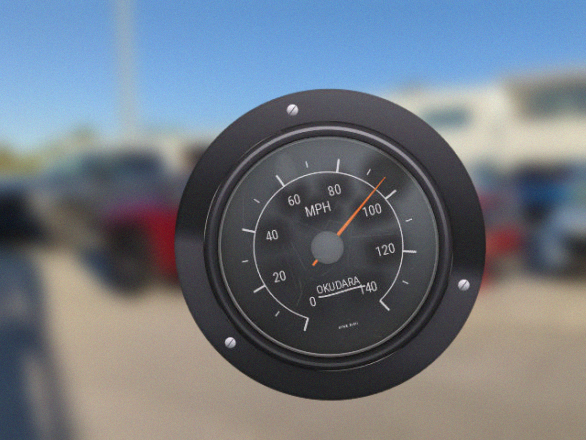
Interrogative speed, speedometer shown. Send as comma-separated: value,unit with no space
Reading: 95,mph
